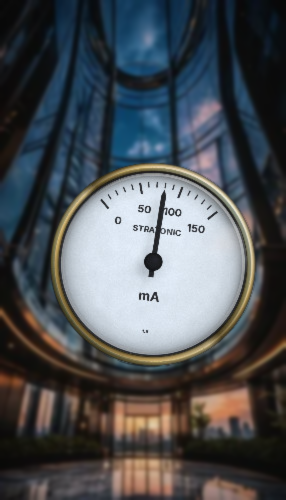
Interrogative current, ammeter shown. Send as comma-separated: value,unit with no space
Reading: 80,mA
